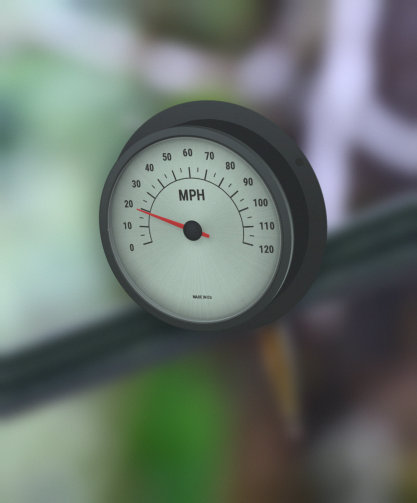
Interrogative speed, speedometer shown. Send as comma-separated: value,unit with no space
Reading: 20,mph
